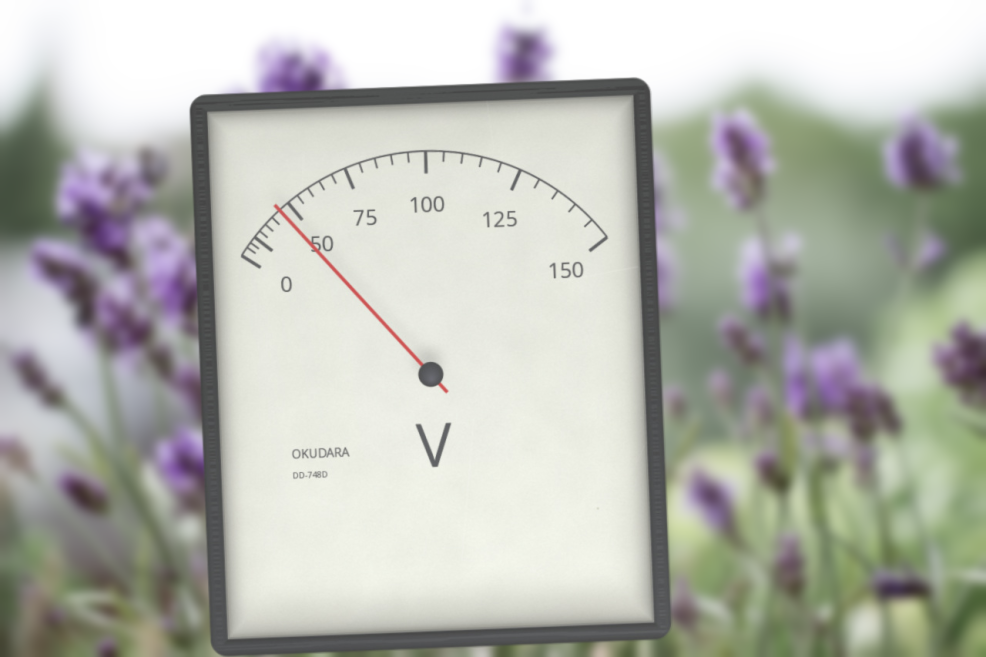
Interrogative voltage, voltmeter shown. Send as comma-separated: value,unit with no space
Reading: 45,V
